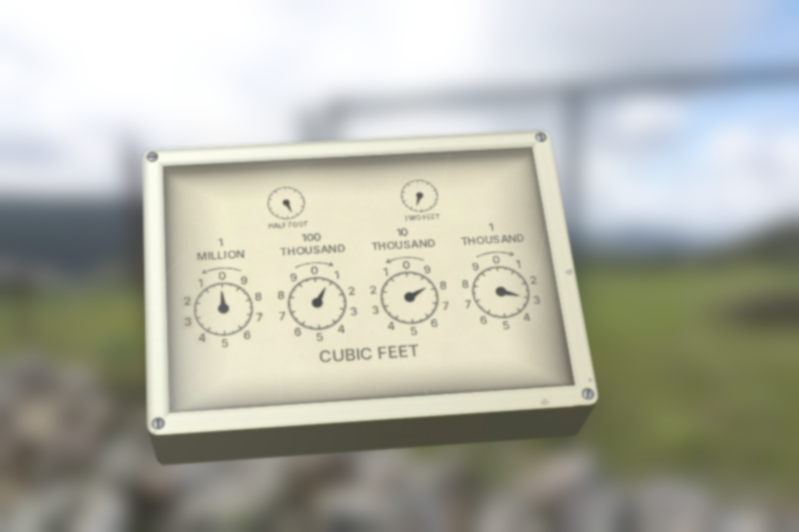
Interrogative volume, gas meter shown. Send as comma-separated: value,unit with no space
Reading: 8300,ft³
